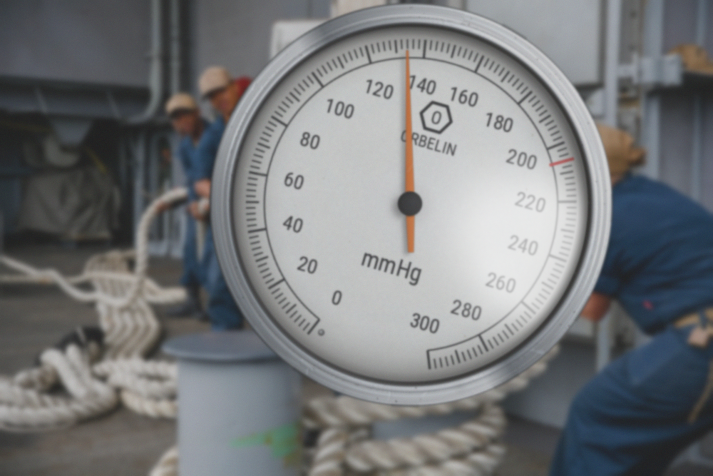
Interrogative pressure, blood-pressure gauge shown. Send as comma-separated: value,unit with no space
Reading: 134,mmHg
